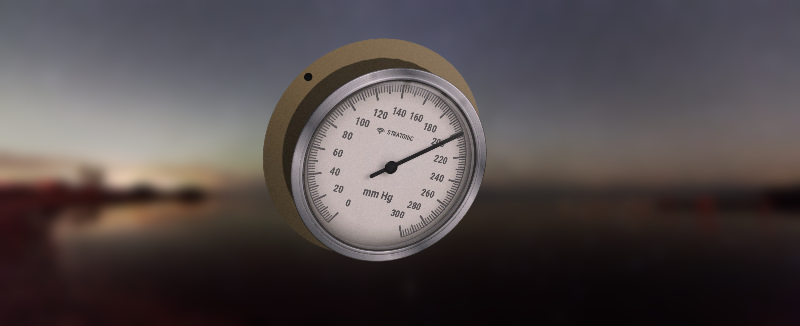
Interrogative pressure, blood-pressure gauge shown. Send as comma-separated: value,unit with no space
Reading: 200,mmHg
